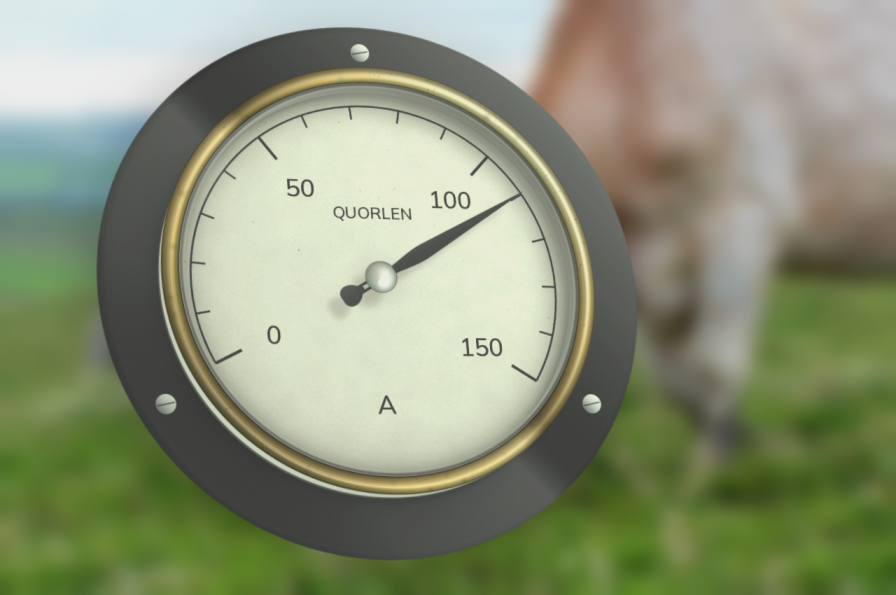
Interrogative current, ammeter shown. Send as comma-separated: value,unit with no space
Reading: 110,A
